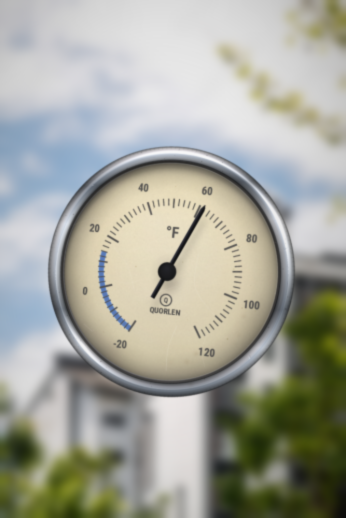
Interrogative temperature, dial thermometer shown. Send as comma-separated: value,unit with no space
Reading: 62,°F
